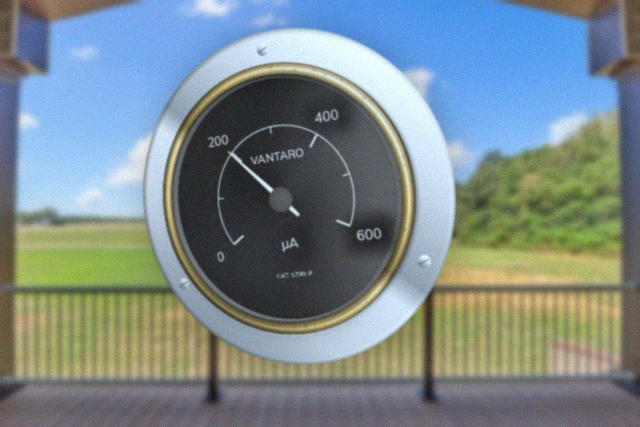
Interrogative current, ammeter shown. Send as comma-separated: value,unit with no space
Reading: 200,µA
